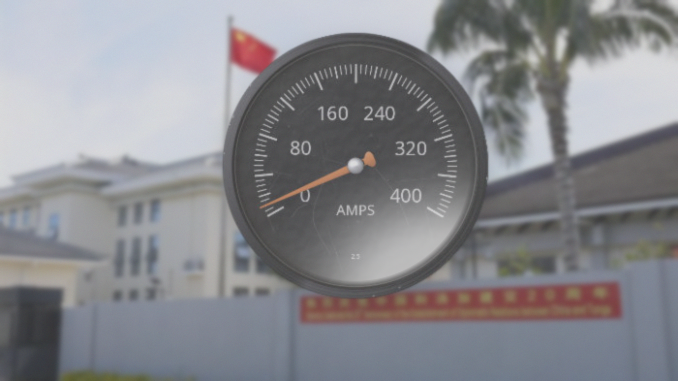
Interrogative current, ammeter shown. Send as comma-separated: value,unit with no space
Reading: 10,A
